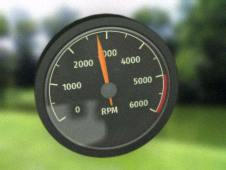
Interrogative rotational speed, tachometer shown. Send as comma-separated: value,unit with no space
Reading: 2750,rpm
